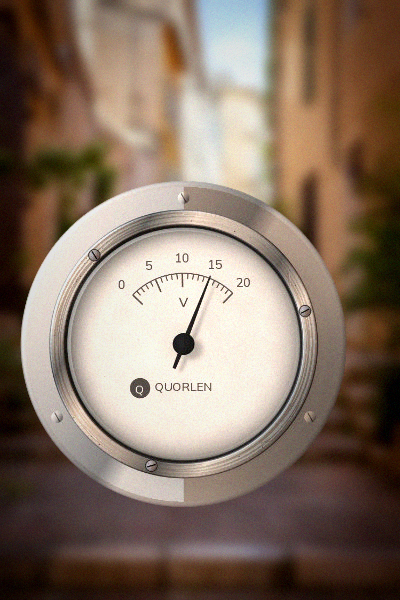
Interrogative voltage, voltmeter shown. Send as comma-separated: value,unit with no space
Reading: 15,V
